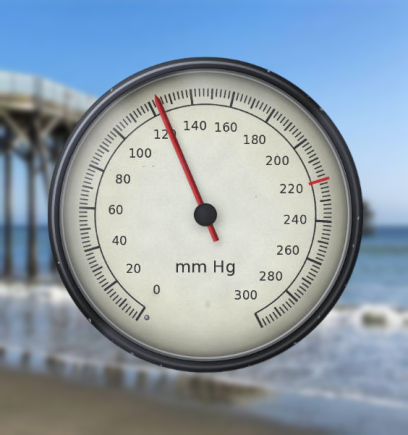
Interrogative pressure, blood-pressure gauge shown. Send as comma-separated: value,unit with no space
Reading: 124,mmHg
